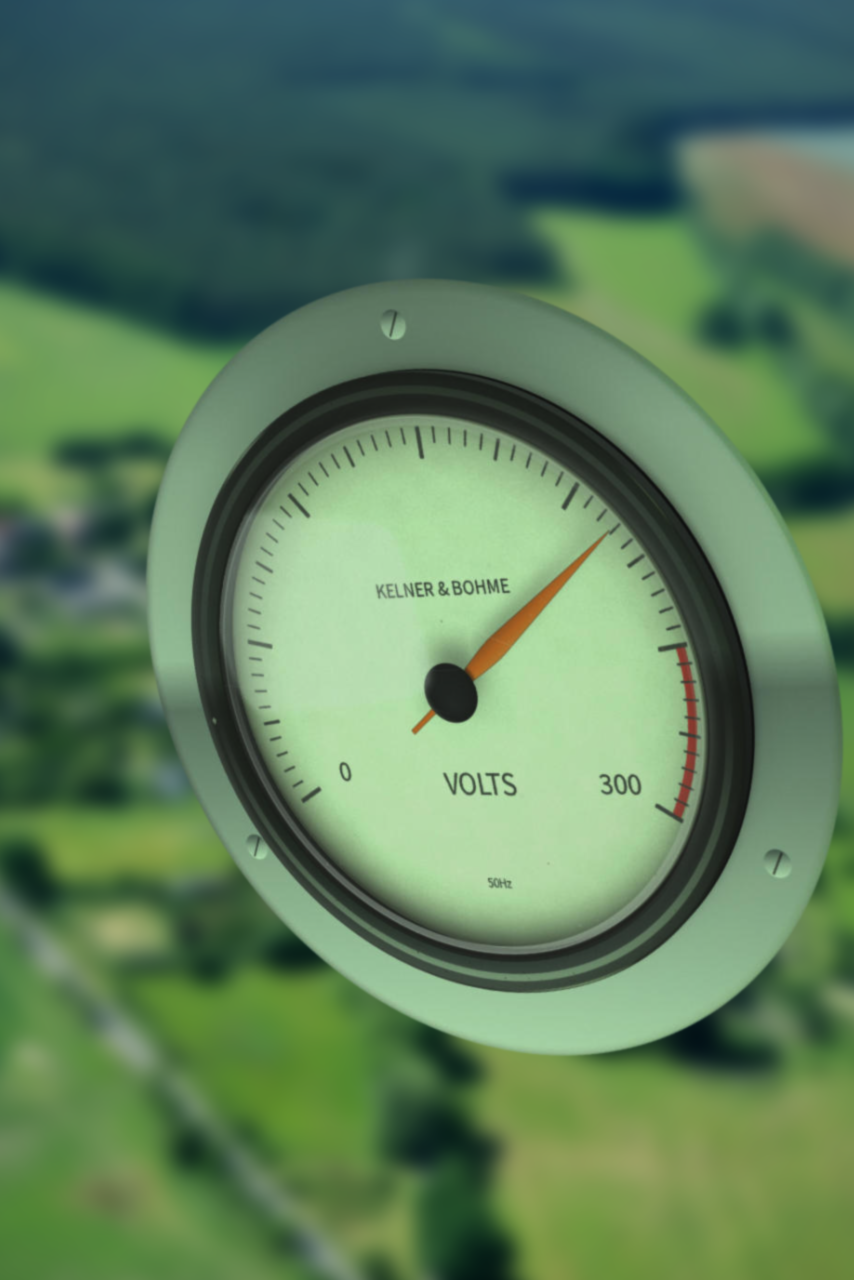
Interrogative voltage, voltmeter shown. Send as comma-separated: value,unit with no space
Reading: 215,V
